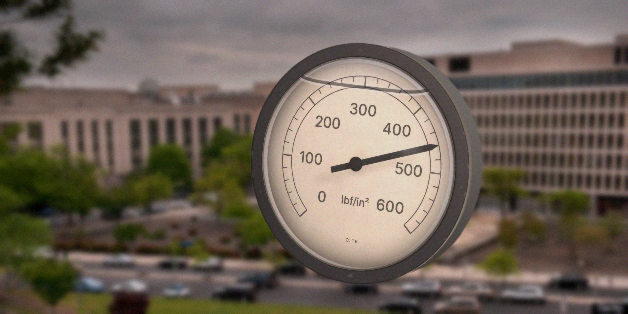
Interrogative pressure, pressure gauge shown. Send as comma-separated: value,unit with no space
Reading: 460,psi
